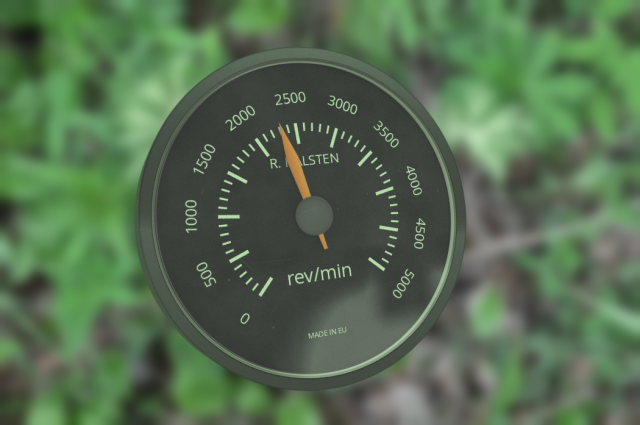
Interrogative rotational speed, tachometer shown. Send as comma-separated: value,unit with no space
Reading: 2300,rpm
